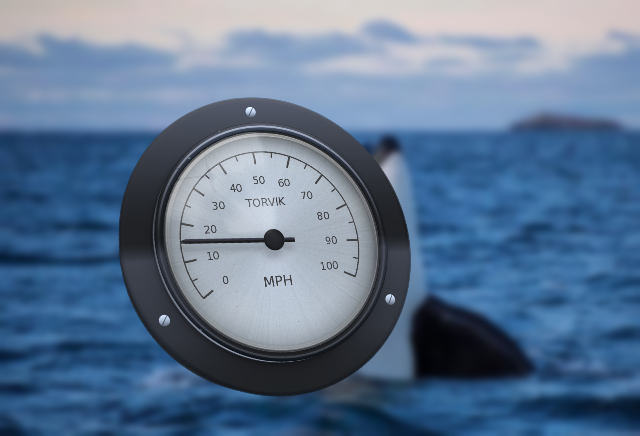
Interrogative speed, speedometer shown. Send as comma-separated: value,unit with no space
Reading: 15,mph
